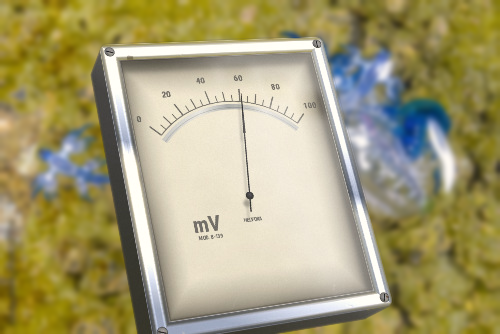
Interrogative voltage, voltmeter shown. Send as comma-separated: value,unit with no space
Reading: 60,mV
